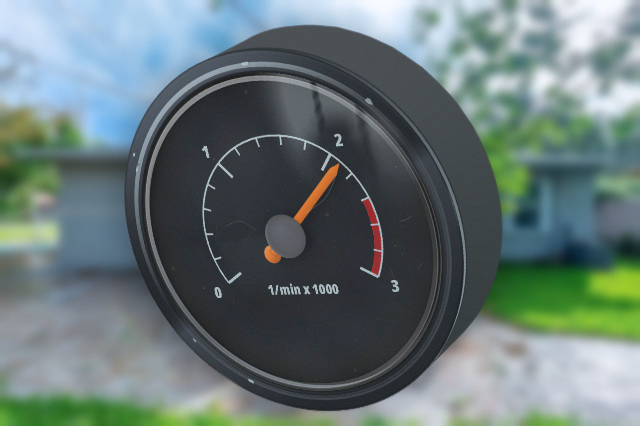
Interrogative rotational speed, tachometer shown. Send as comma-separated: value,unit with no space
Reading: 2100,rpm
